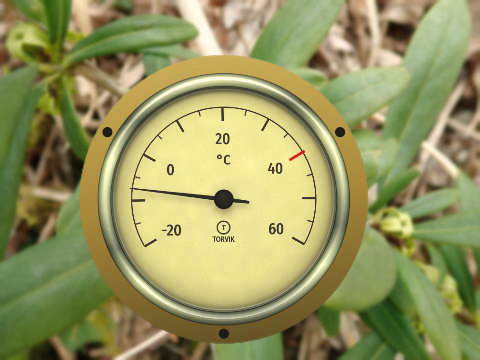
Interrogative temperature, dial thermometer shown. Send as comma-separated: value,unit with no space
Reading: -7.5,°C
